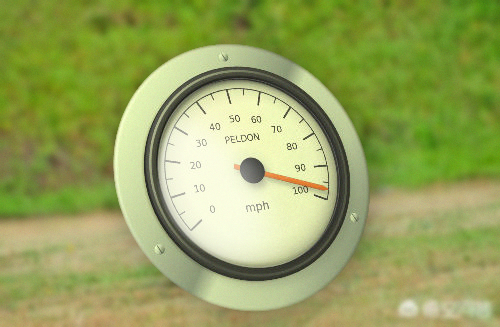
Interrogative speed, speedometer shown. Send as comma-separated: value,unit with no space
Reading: 97.5,mph
